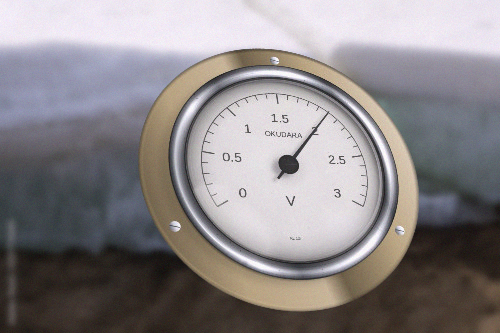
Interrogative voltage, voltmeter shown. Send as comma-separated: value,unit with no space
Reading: 2,V
